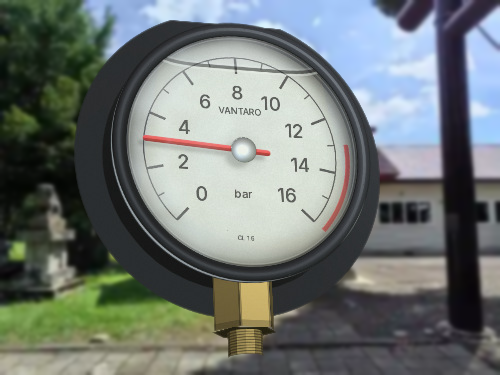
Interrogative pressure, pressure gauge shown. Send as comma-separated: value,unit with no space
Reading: 3,bar
